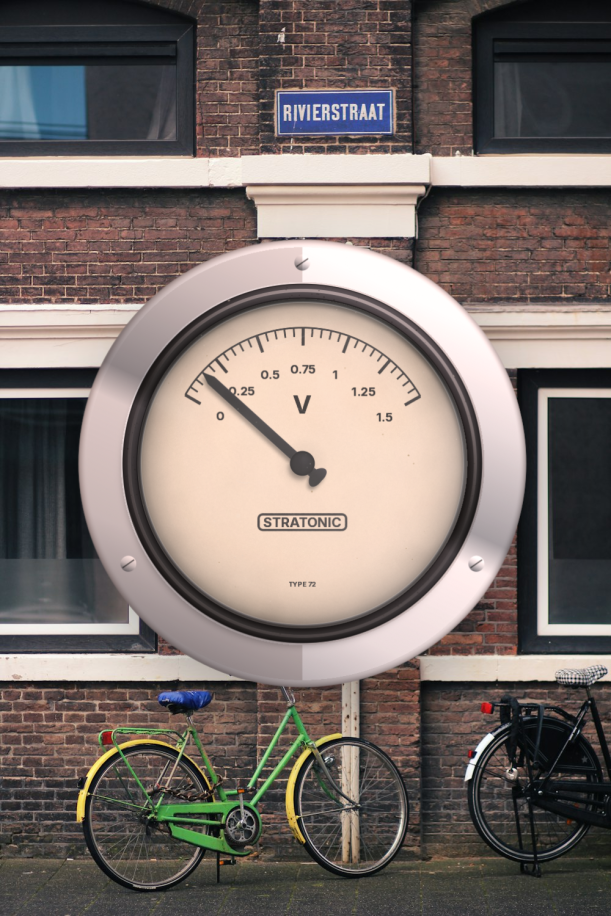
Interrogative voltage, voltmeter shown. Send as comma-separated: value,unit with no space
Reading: 0.15,V
